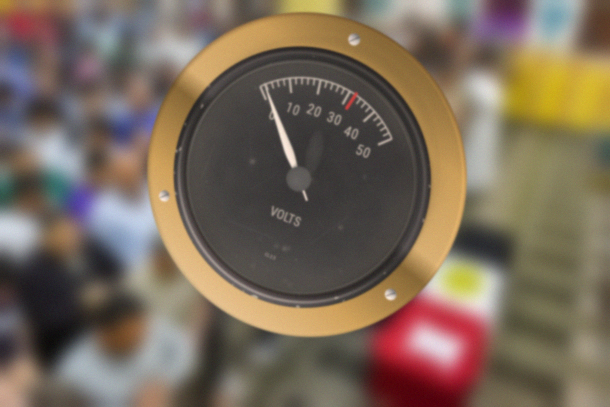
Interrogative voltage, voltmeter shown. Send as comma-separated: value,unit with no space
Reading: 2,V
